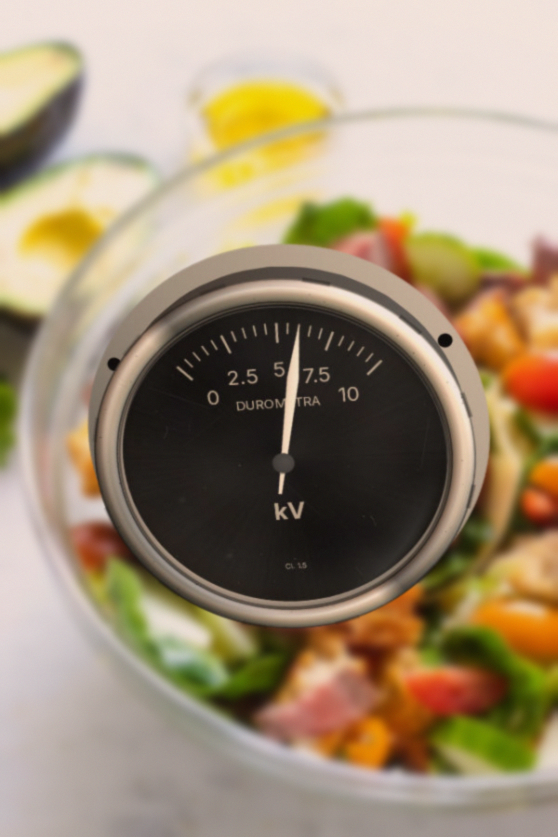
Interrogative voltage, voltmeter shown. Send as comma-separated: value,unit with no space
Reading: 6,kV
